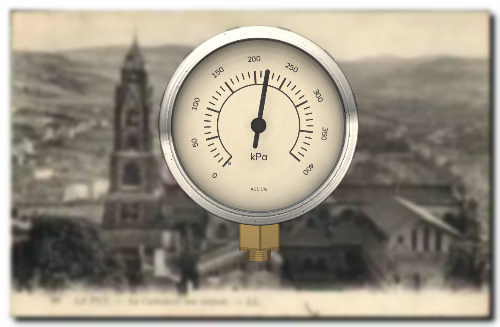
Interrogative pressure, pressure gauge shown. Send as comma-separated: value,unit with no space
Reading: 220,kPa
